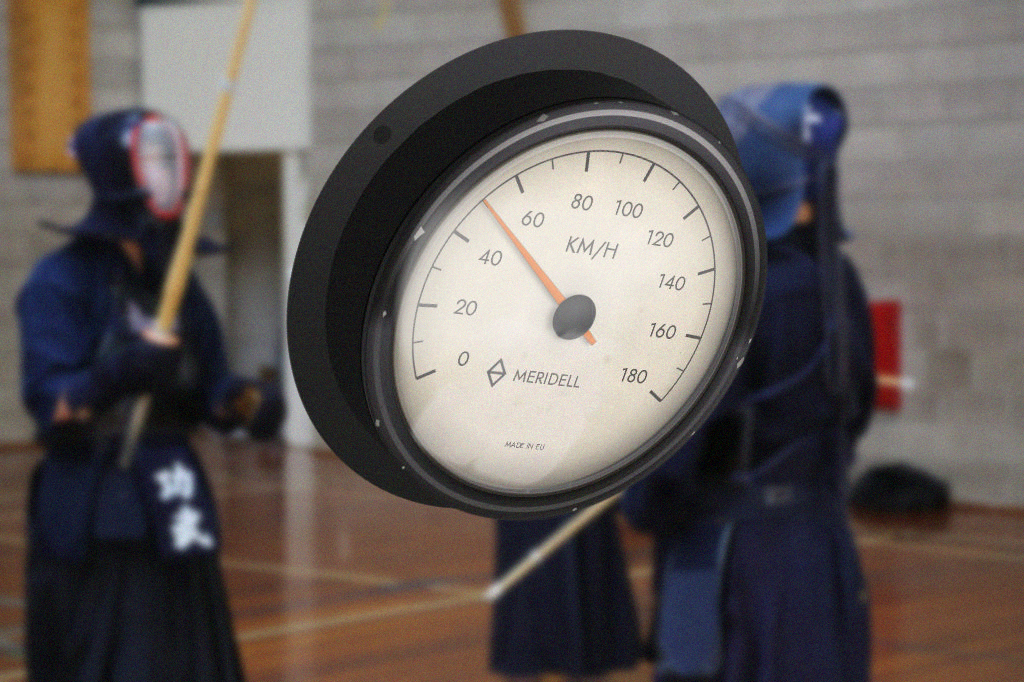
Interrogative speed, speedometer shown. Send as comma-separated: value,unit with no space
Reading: 50,km/h
